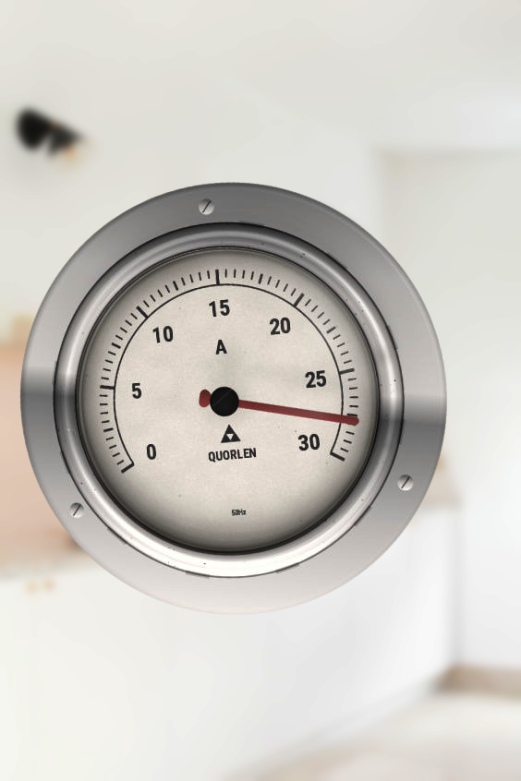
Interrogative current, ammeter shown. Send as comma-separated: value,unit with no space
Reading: 27.75,A
